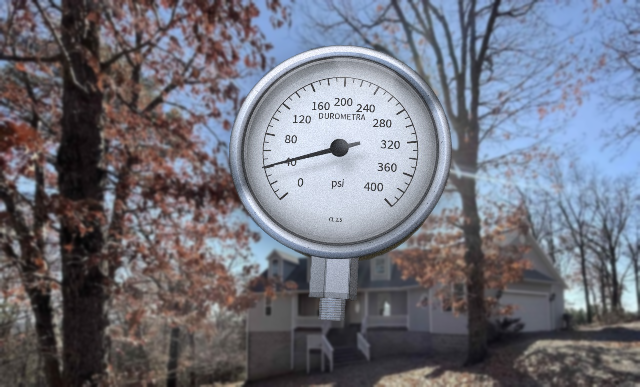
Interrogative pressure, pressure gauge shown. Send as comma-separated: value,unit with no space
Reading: 40,psi
